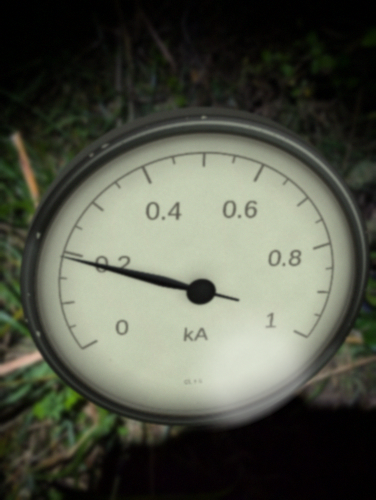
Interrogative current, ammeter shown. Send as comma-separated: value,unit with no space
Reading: 0.2,kA
